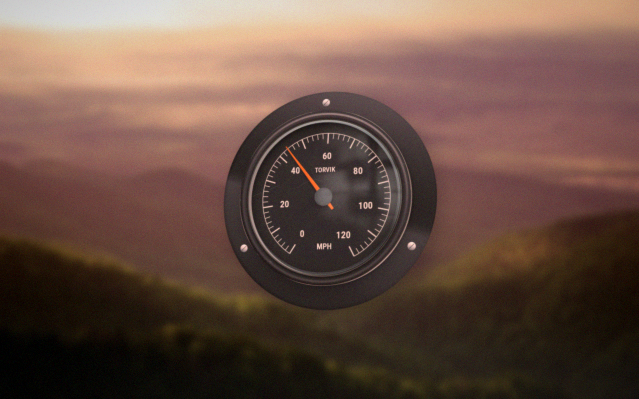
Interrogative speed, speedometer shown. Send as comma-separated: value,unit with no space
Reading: 44,mph
